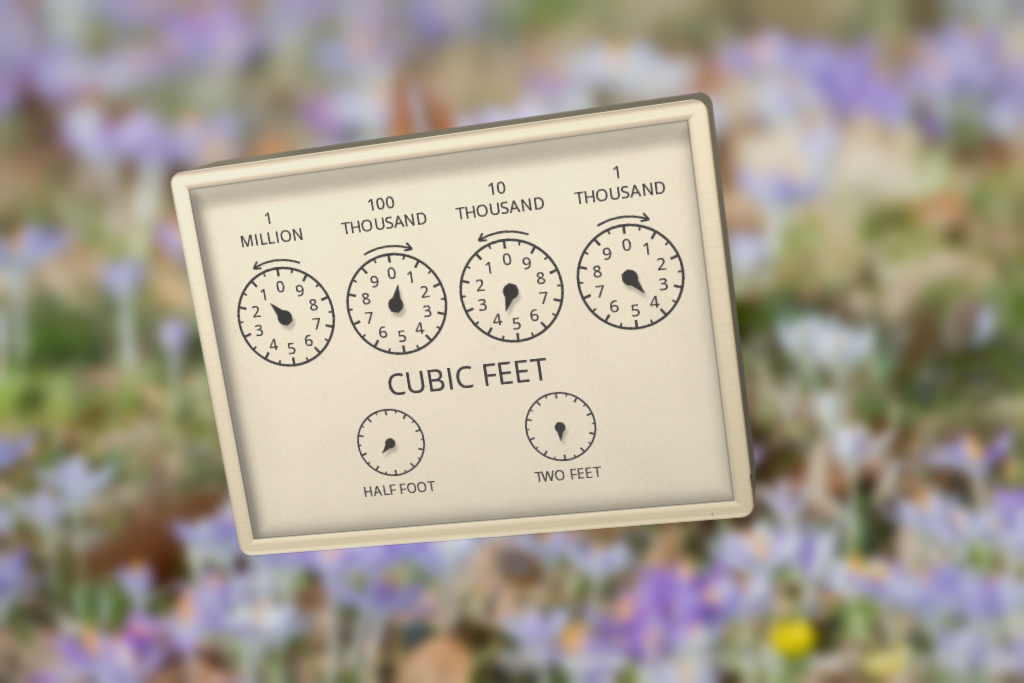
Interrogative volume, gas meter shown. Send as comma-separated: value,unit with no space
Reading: 104400,ft³
